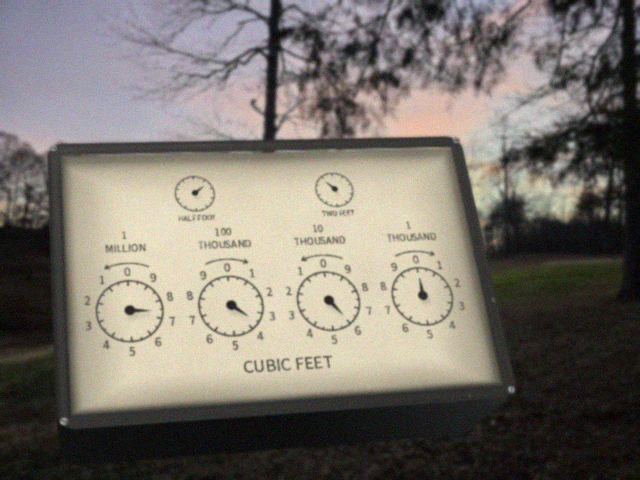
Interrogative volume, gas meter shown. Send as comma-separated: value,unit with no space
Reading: 736000,ft³
